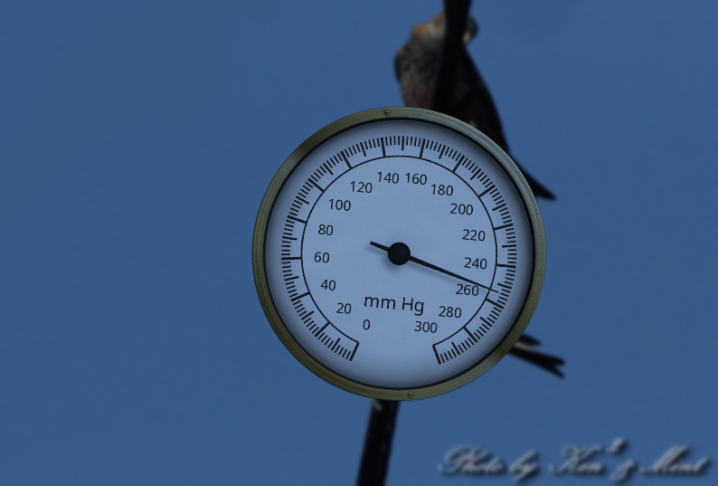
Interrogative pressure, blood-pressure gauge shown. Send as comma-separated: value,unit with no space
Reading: 254,mmHg
